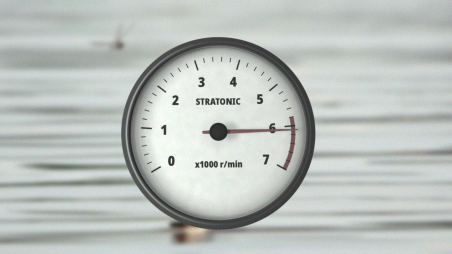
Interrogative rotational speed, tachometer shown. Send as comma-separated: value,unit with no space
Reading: 6100,rpm
